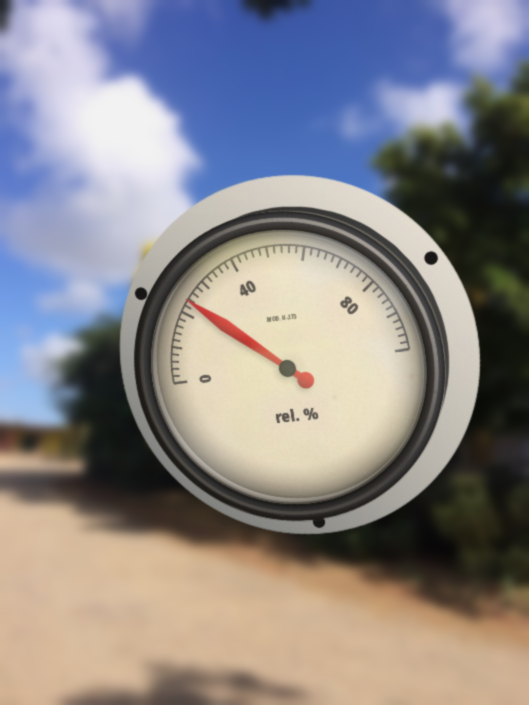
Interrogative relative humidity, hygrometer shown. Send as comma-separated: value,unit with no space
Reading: 24,%
